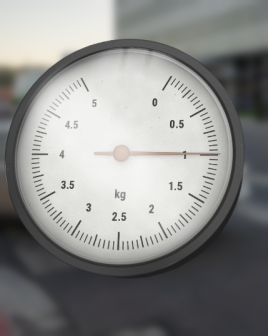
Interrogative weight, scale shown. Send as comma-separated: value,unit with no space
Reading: 1,kg
